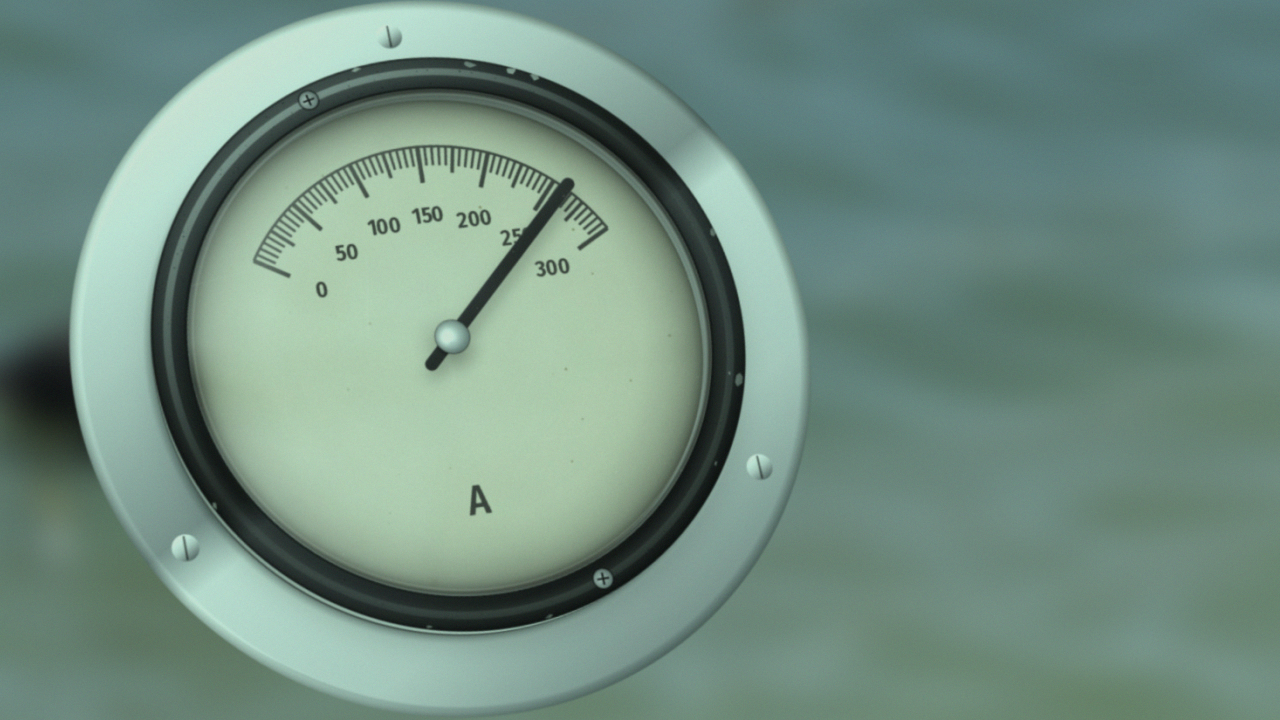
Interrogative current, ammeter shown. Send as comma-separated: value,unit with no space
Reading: 260,A
